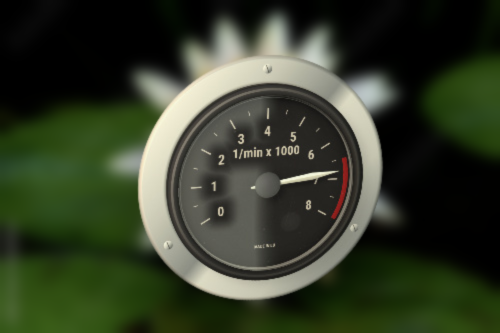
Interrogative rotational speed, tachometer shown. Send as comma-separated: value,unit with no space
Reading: 6750,rpm
